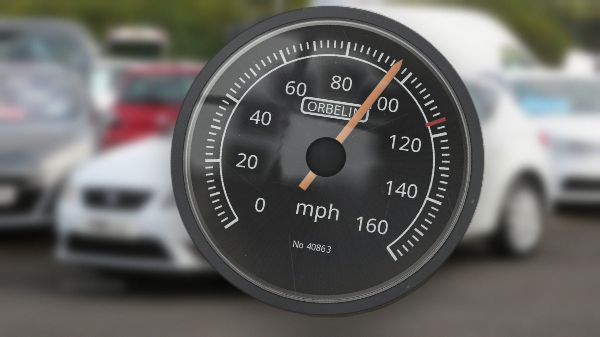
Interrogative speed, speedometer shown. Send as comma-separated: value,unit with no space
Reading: 96,mph
